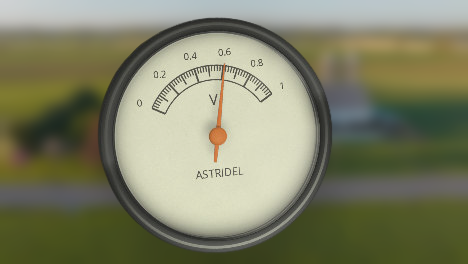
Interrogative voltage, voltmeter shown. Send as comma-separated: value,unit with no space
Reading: 0.6,V
